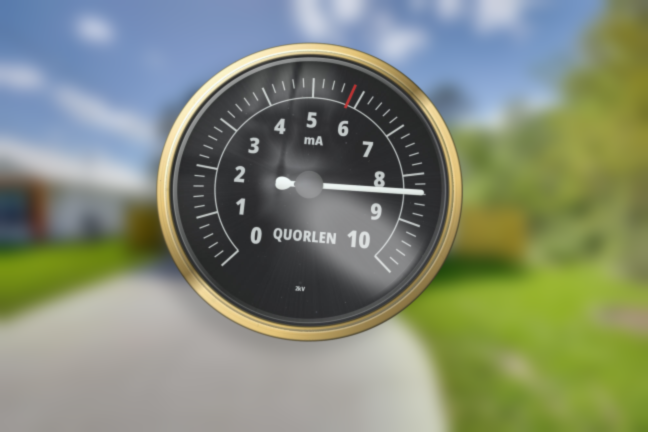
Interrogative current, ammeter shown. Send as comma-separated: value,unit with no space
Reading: 8.4,mA
